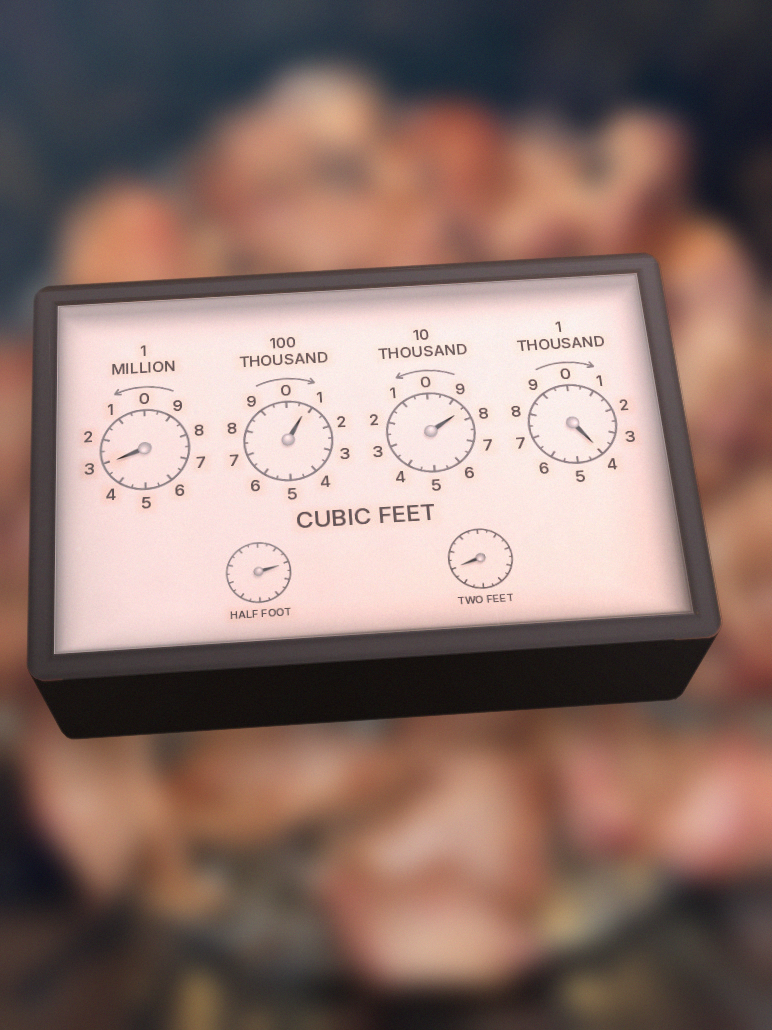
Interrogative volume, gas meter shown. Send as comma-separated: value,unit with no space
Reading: 308400,ft³
